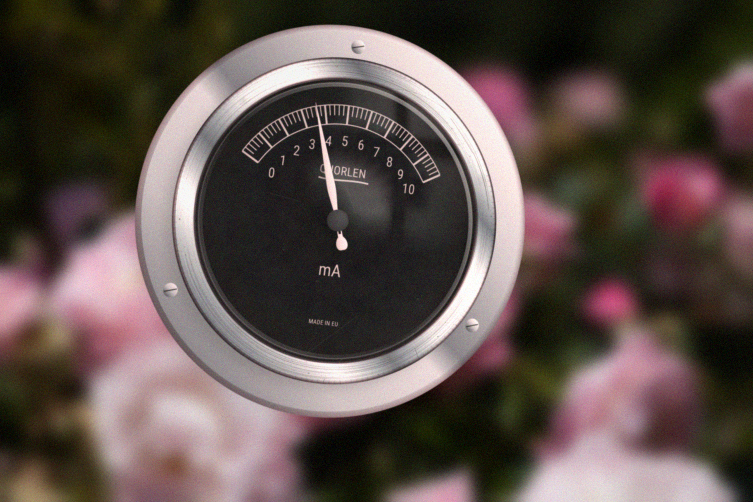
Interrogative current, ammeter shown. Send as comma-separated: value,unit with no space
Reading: 3.6,mA
